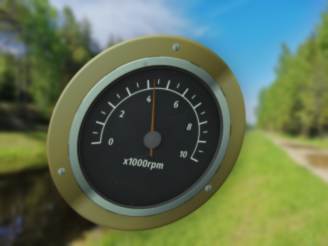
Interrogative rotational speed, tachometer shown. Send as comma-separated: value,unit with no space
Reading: 4250,rpm
